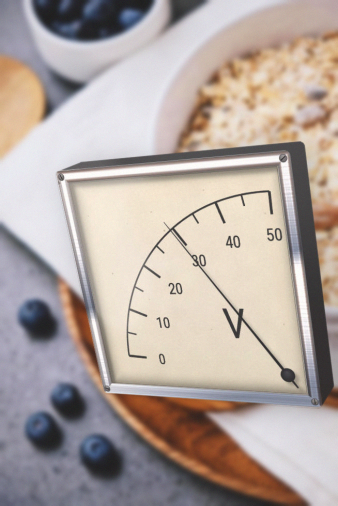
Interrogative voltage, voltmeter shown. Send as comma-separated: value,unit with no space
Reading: 30,V
